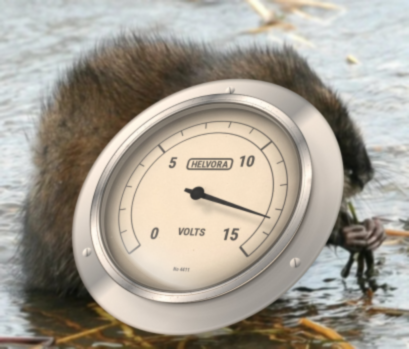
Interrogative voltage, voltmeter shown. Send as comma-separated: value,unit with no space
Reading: 13.5,V
